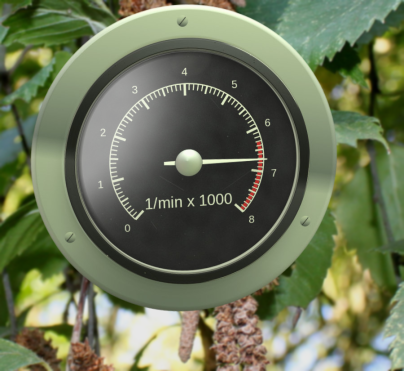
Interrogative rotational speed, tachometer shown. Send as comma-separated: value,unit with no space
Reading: 6700,rpm
